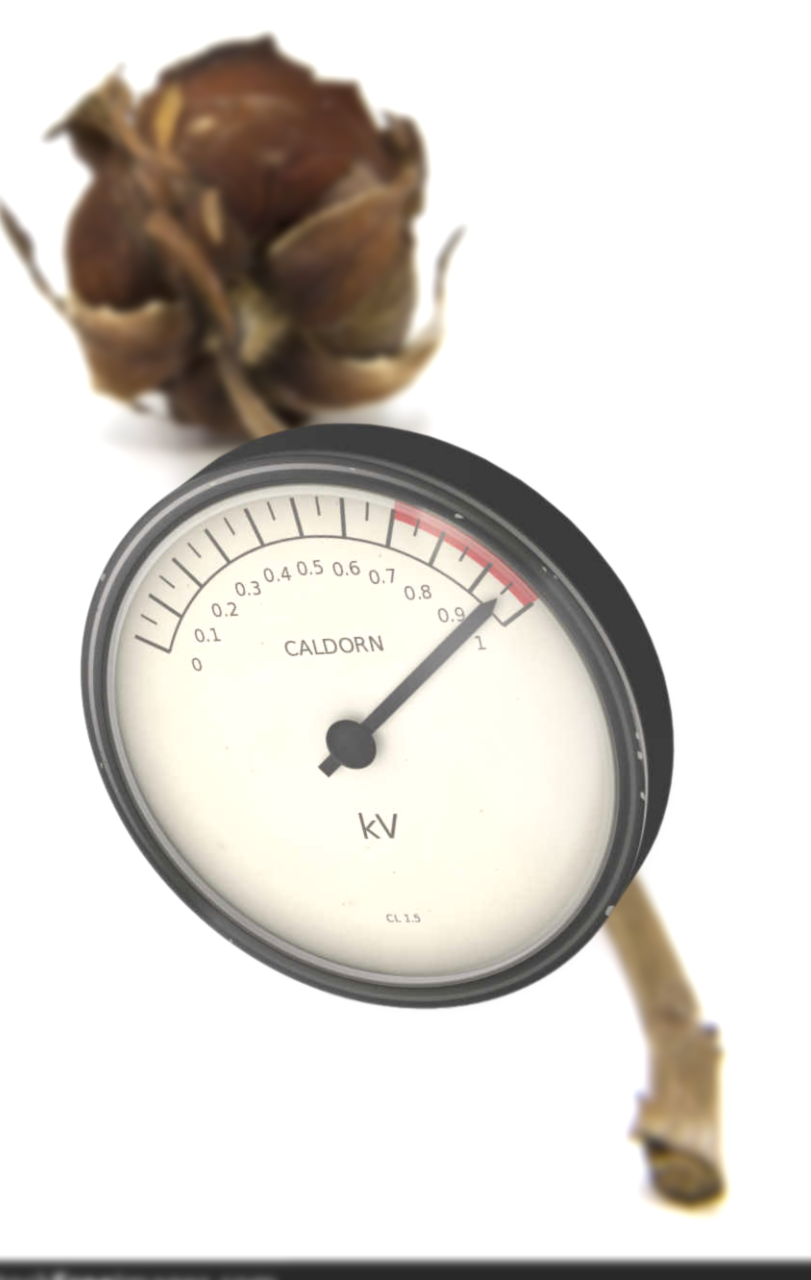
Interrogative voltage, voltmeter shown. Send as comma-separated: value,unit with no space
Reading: 0.95,kV
